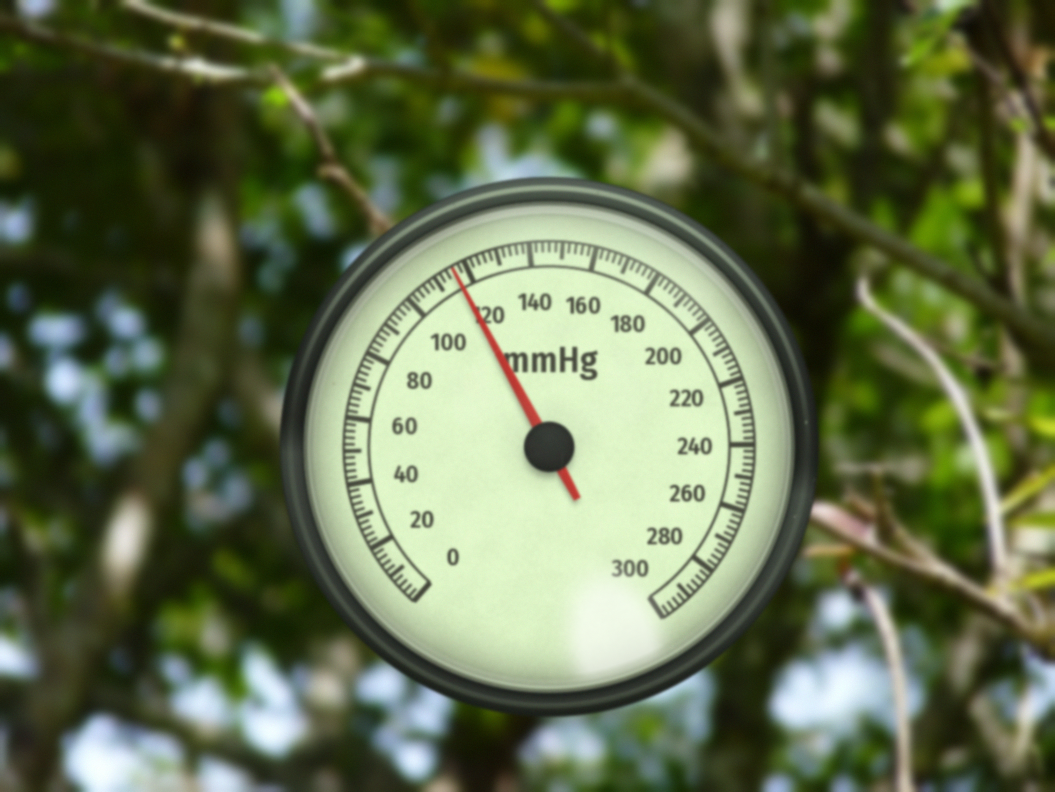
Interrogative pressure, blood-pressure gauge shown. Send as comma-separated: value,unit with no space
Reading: 116,mmHg
